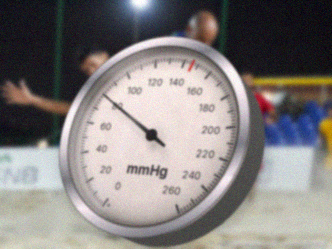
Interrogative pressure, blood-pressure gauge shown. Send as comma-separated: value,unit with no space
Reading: 80,mmHg
